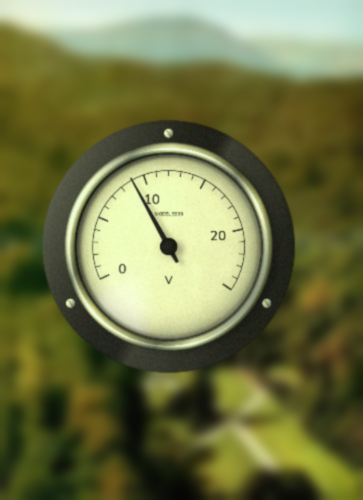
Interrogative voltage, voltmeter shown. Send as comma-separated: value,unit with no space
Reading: 9,V
